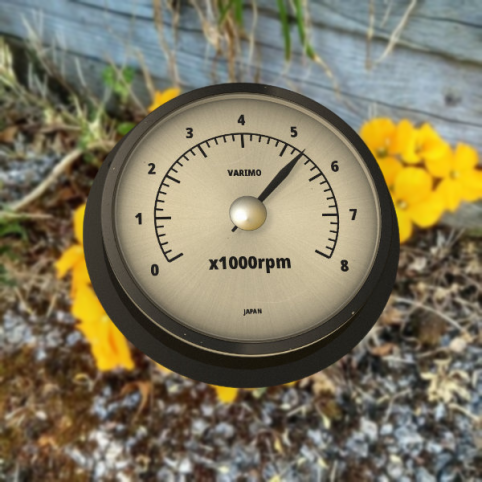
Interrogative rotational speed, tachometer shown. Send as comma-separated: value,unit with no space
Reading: 5400,rpm
